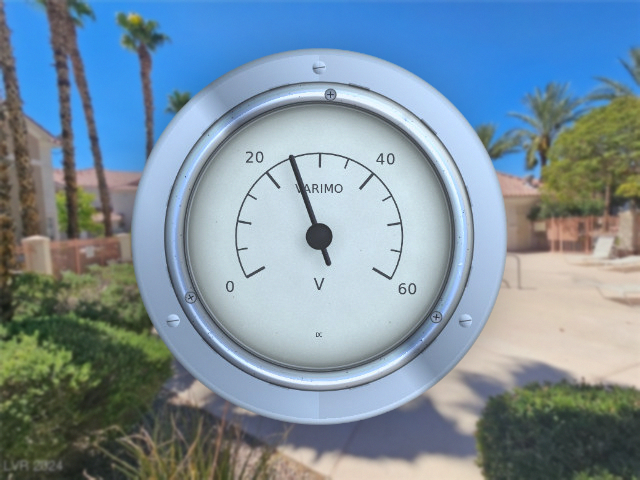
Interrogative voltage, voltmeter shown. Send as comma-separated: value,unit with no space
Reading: 25,V
